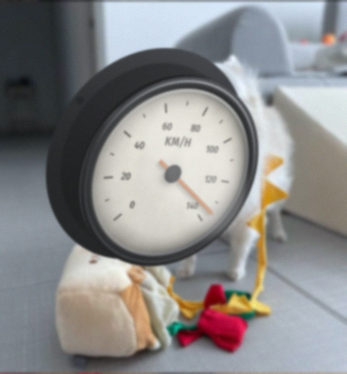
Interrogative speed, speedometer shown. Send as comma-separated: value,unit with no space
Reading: 135,km/h
